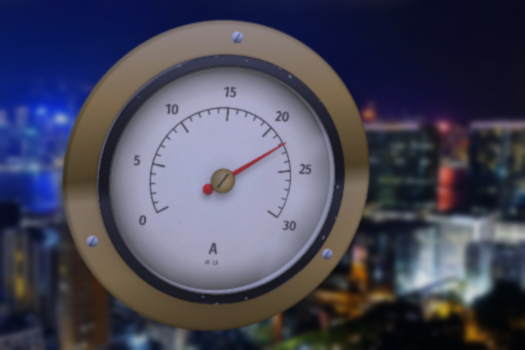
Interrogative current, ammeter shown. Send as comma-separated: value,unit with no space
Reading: 22,A
